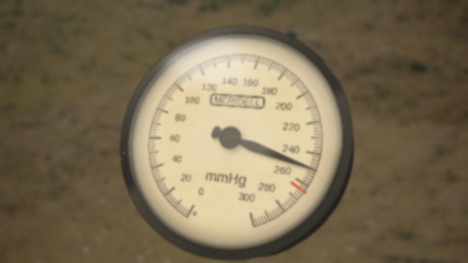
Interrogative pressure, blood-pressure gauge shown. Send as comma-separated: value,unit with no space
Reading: 250,mmHg
